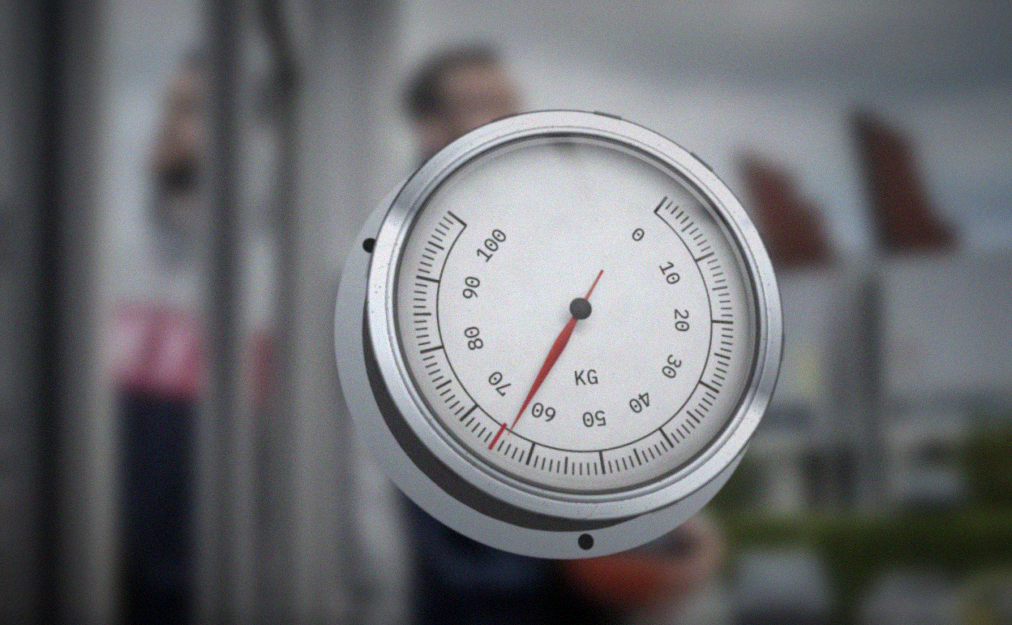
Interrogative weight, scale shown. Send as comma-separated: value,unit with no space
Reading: 64,kg
